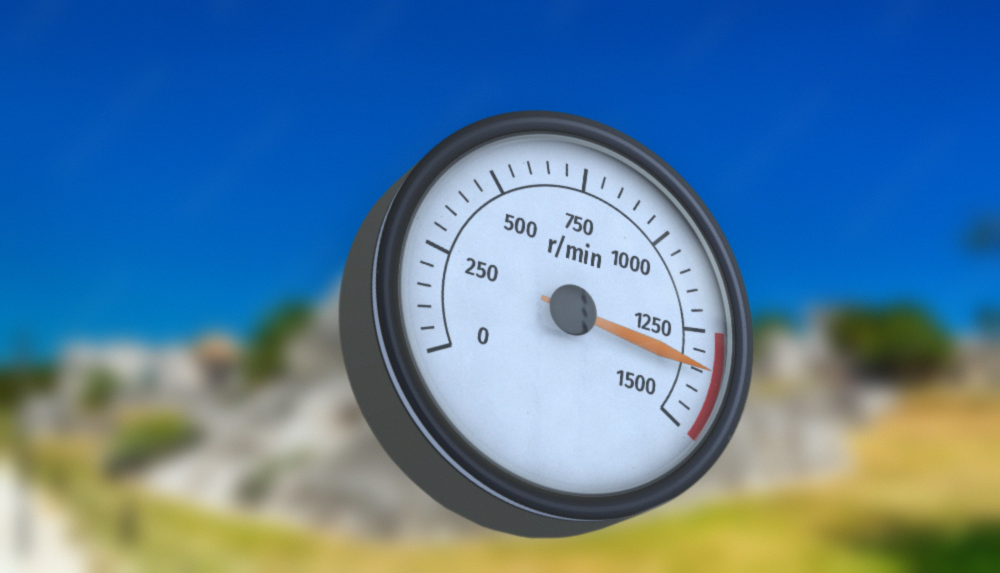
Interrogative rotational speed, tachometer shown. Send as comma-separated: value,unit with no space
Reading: 1350,rpm
